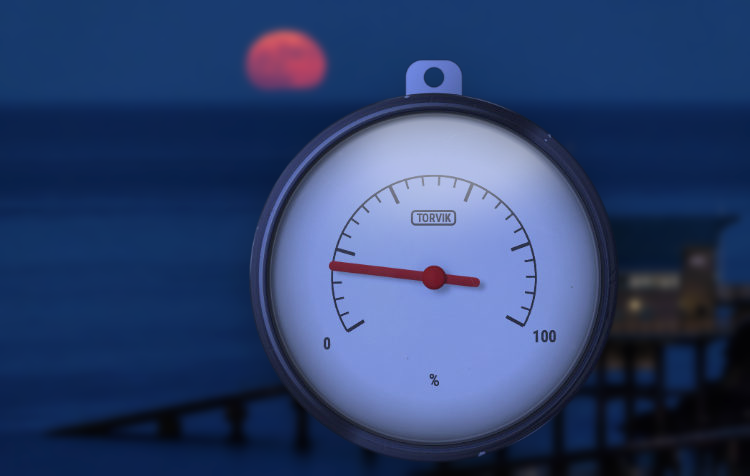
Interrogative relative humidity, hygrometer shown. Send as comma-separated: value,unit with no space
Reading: 16,%
